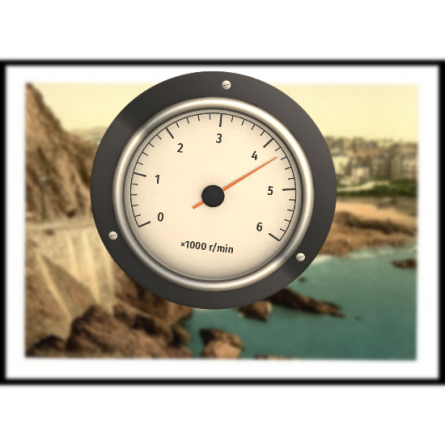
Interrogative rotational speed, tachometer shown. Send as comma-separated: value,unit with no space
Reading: 4300,rpm
